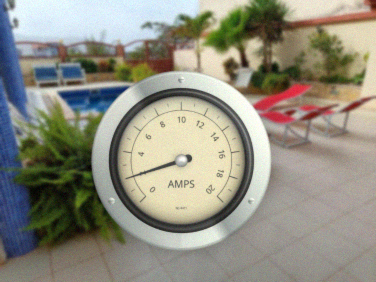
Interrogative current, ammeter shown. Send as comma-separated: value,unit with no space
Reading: 2,A
